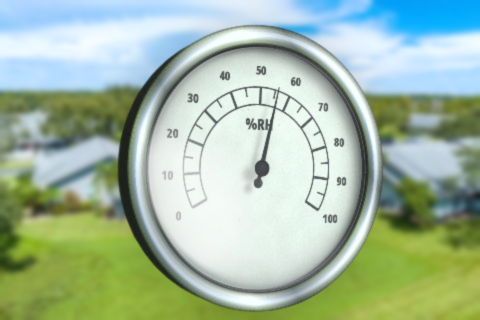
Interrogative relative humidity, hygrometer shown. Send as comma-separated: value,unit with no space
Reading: 55,%
